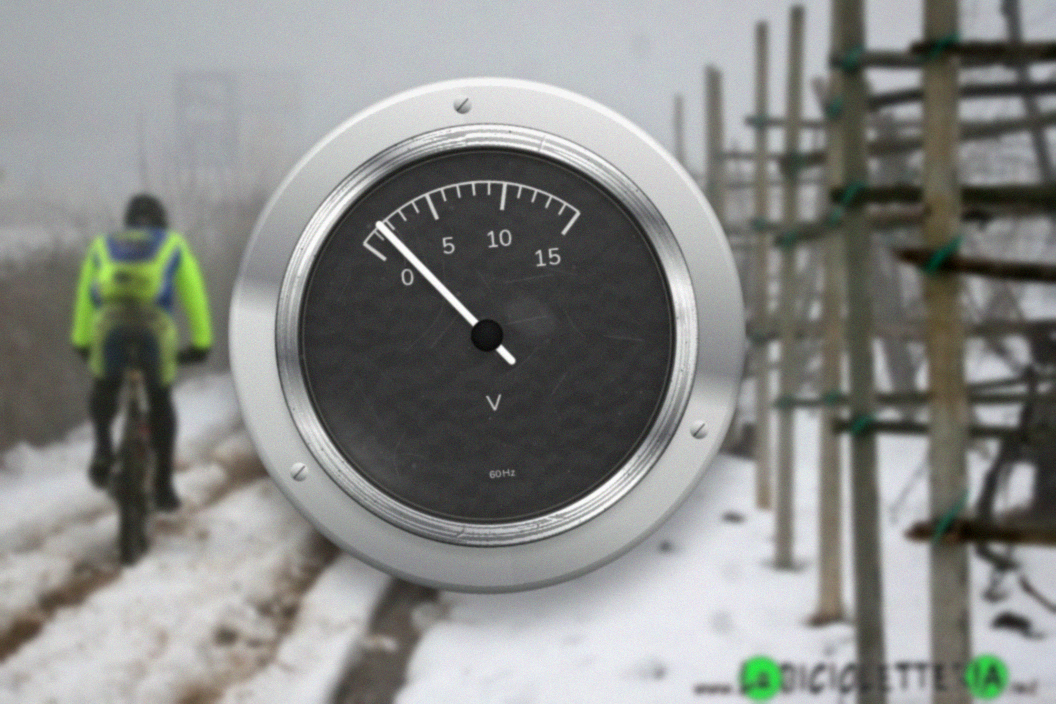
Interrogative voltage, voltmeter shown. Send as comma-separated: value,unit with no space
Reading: 1.5,V
